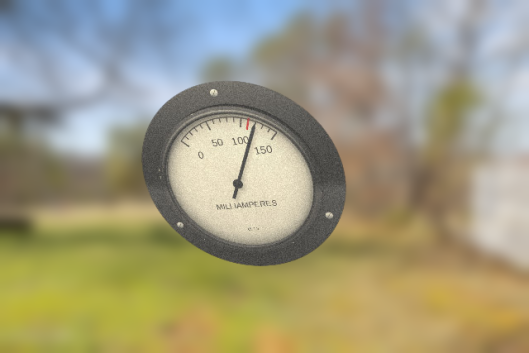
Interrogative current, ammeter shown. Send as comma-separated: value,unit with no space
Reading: 120,mA
